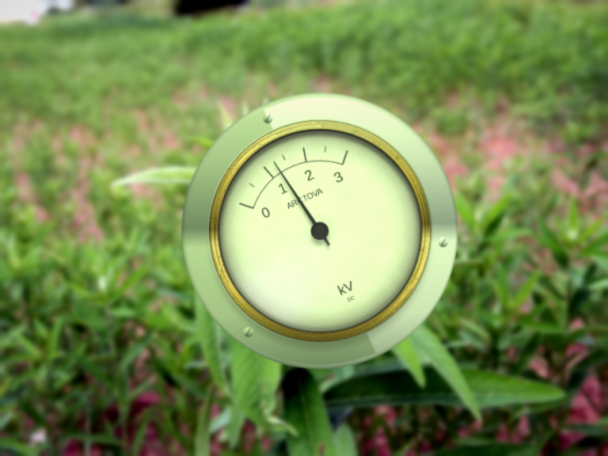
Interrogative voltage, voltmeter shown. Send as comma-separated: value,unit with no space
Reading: 1.25,kV
